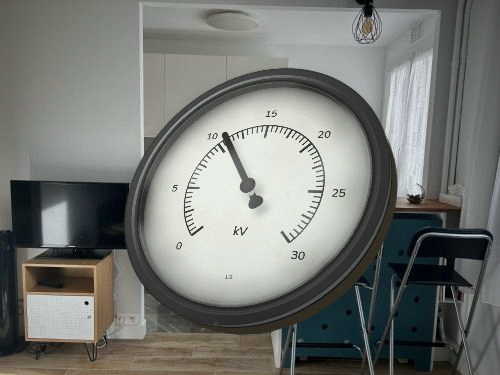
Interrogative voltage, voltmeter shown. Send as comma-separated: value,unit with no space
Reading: 11,kV
